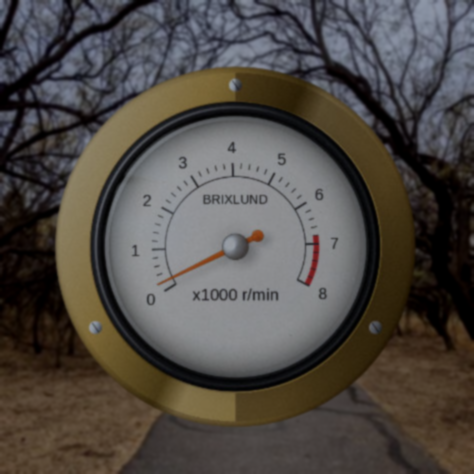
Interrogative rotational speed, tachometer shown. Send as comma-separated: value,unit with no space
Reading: 200,rpm
